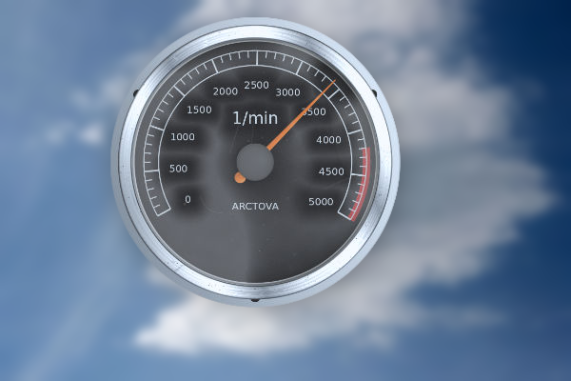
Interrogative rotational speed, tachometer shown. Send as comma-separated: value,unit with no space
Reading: 3400,rpm
